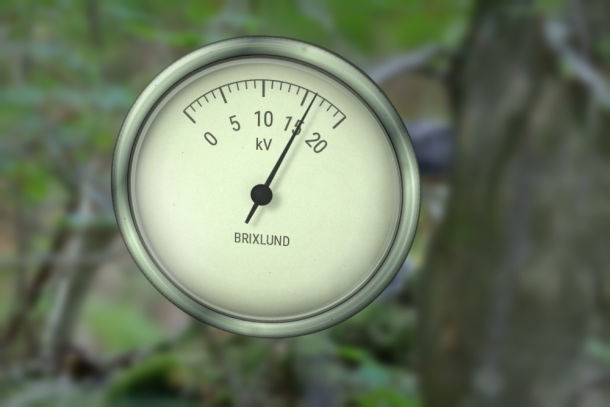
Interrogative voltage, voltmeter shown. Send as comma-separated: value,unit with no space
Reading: 16,kV
